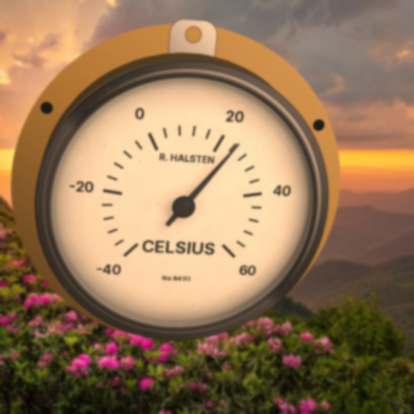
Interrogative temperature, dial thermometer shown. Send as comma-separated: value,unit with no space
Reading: 24,°C
